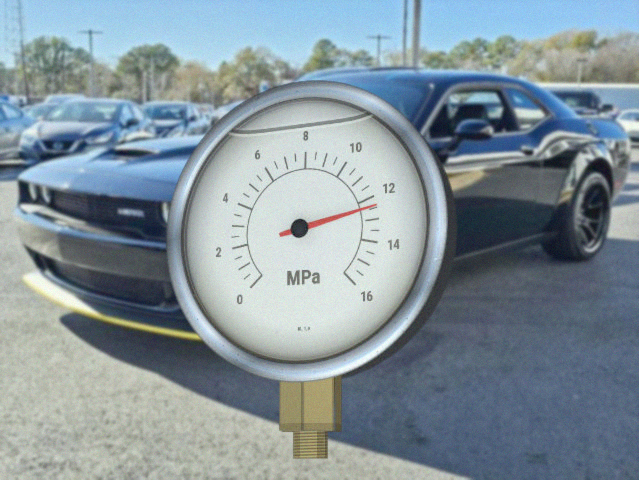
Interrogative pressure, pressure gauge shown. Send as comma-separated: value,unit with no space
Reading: 12.5,MPa
